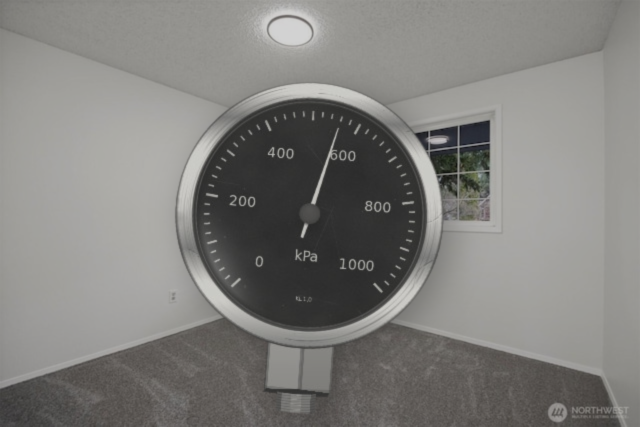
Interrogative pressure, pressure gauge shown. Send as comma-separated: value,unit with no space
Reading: 560,kPa
